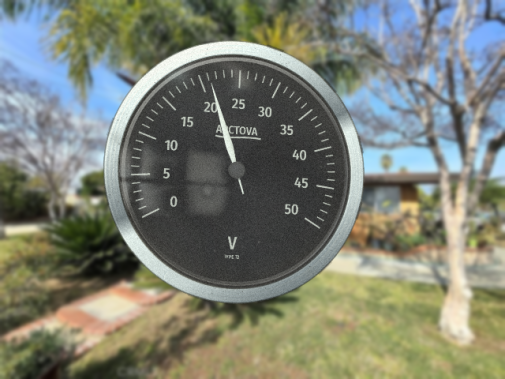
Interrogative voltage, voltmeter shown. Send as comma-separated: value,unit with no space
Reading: 21,V
